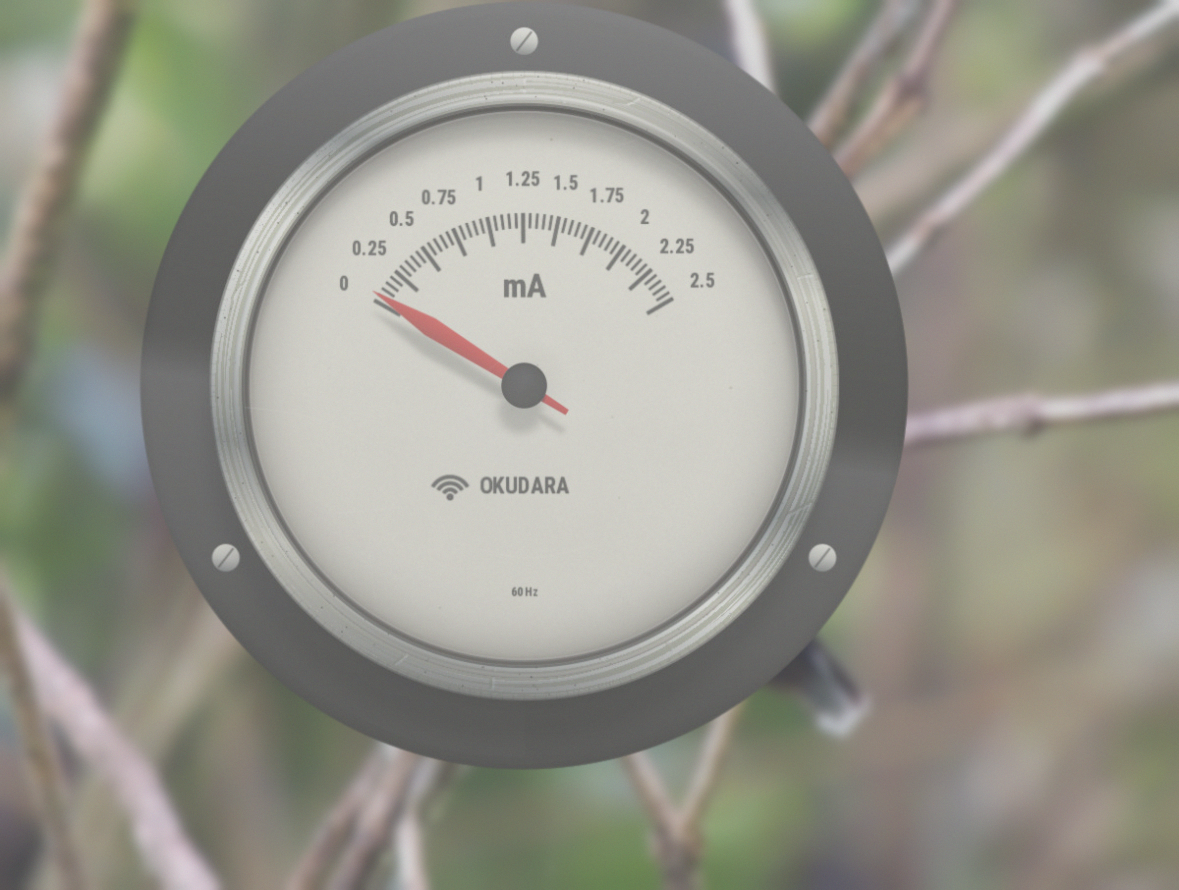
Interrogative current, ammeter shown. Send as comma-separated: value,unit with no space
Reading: 0.05,mA
